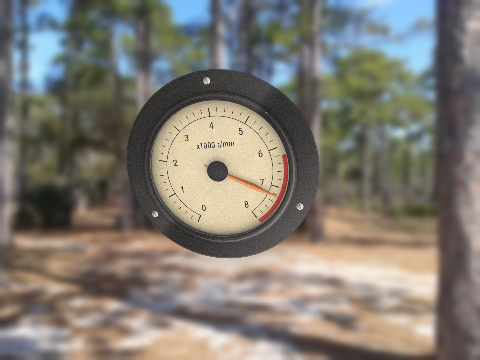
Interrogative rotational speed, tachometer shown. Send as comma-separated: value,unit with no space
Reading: 7200,rpm
